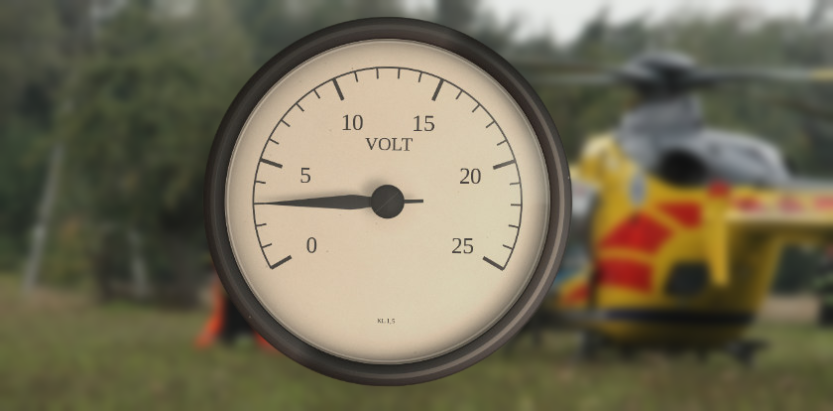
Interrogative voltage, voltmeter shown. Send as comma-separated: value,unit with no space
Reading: 3,V
